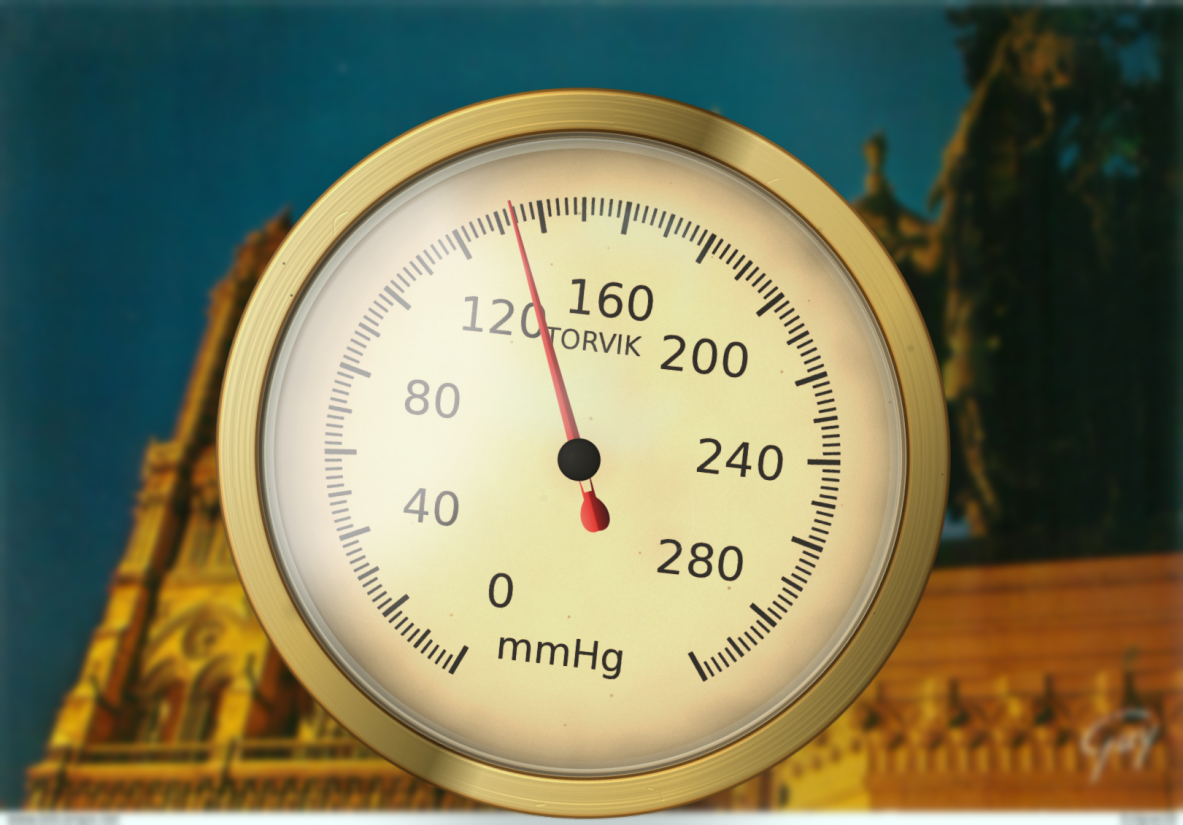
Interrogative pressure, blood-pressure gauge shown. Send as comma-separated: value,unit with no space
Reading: 134,mmHg
